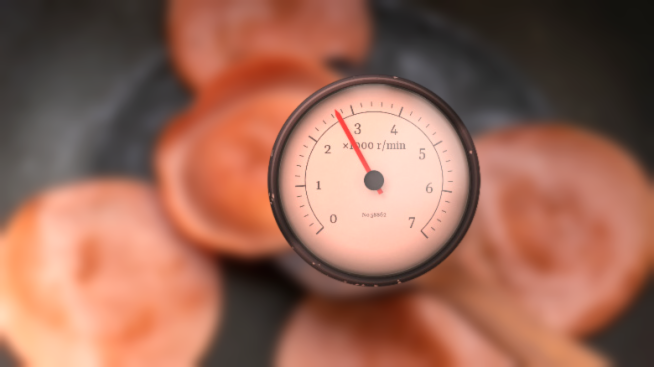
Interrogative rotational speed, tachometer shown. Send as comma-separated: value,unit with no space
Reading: 2700,rpm
